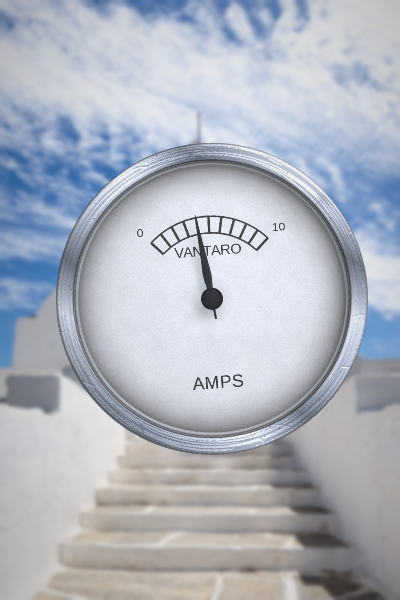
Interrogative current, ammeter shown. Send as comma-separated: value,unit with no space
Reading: 4,A
